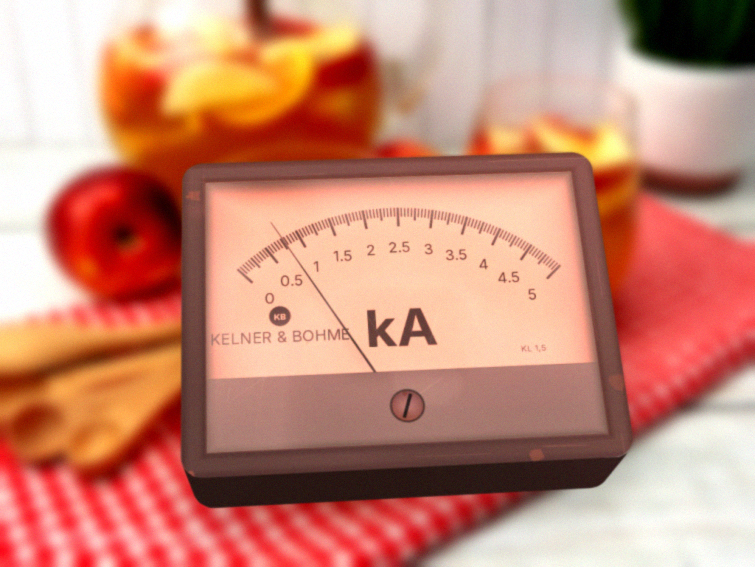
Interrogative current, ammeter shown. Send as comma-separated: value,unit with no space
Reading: 0.75,kA
